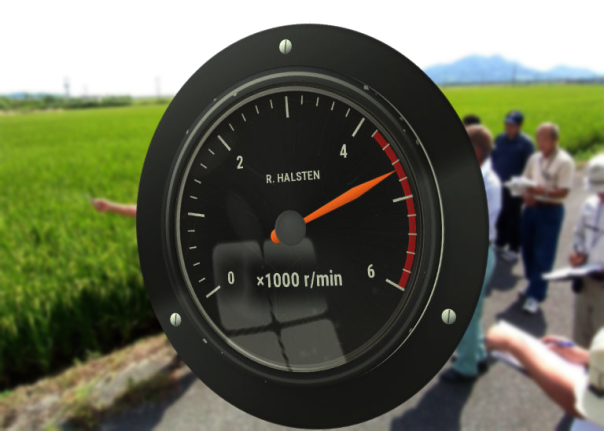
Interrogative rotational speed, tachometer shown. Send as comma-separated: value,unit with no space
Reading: 4700,rpm
